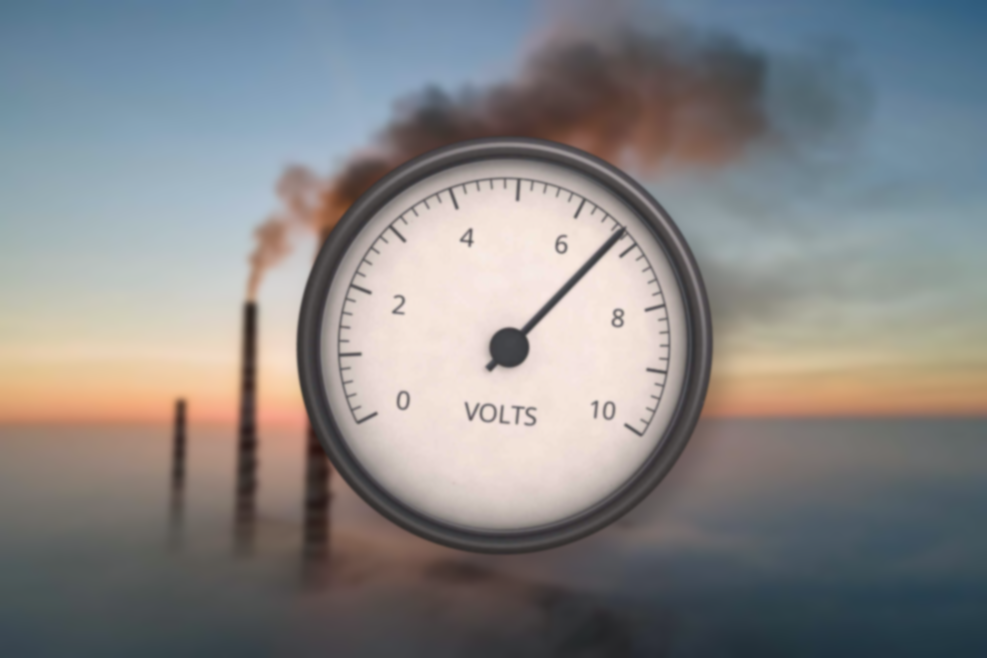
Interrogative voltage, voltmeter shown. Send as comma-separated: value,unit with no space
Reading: 6.7,V
